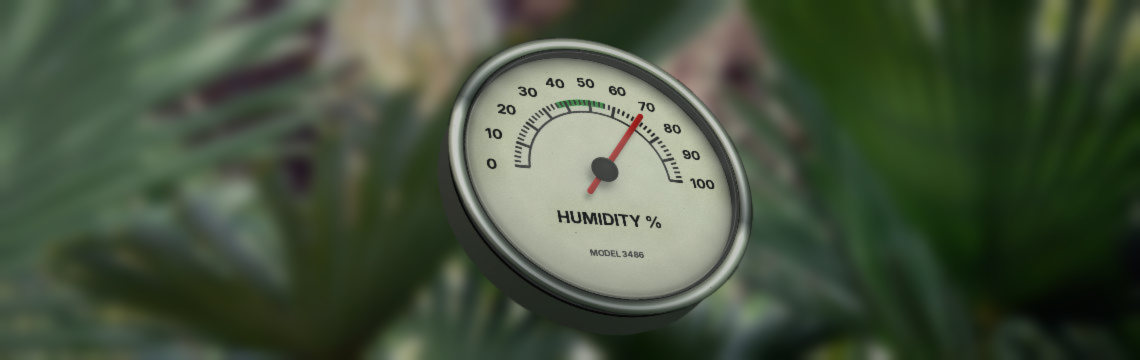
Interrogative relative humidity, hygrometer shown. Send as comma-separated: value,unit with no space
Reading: 70,%
